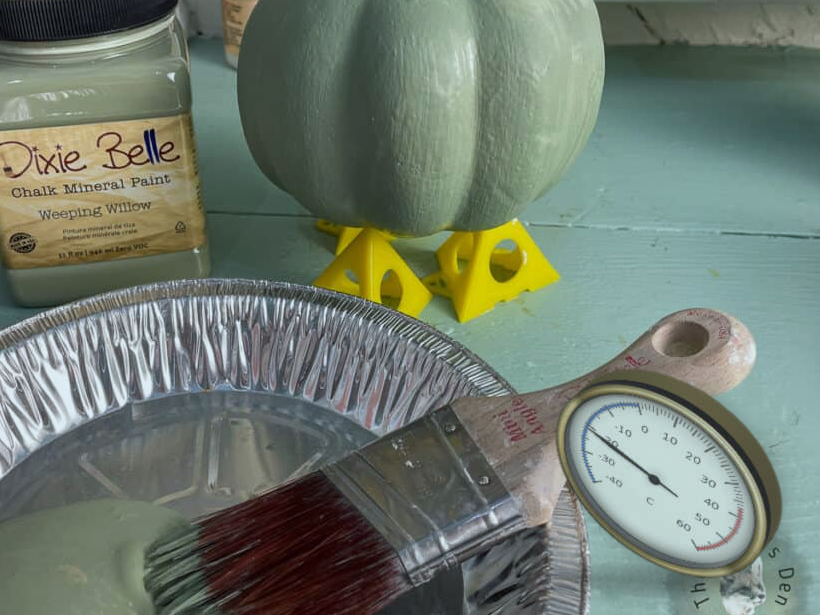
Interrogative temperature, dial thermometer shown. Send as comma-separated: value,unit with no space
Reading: -20,°C
